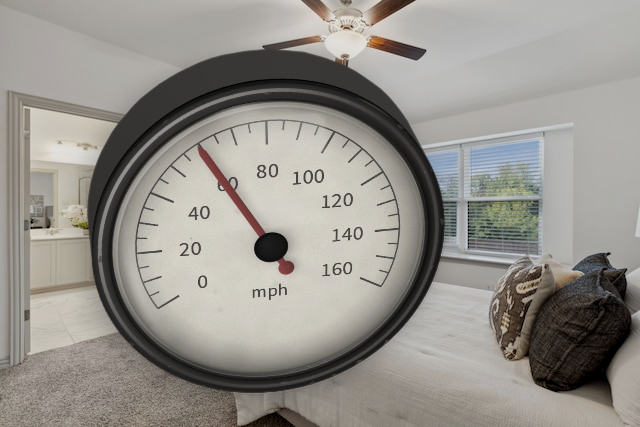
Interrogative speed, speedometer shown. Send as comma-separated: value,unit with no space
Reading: 60,mph
